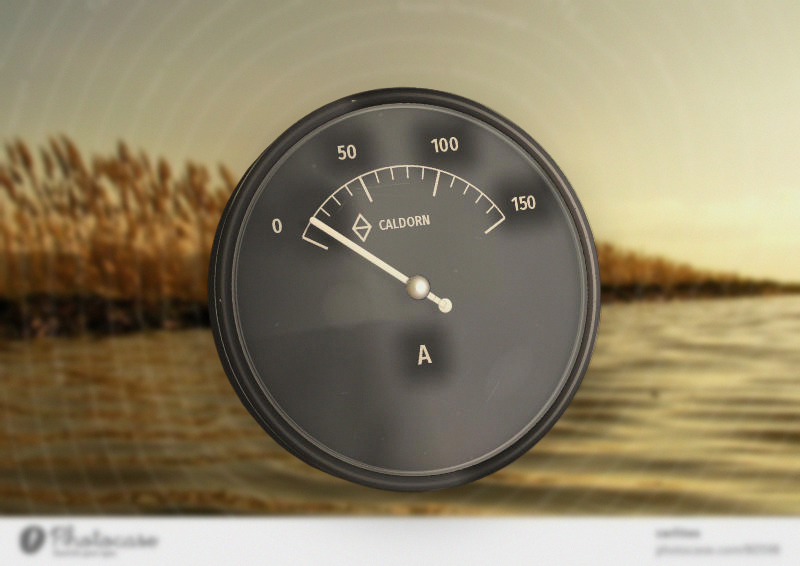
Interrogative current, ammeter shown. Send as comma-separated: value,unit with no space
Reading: 10,A
